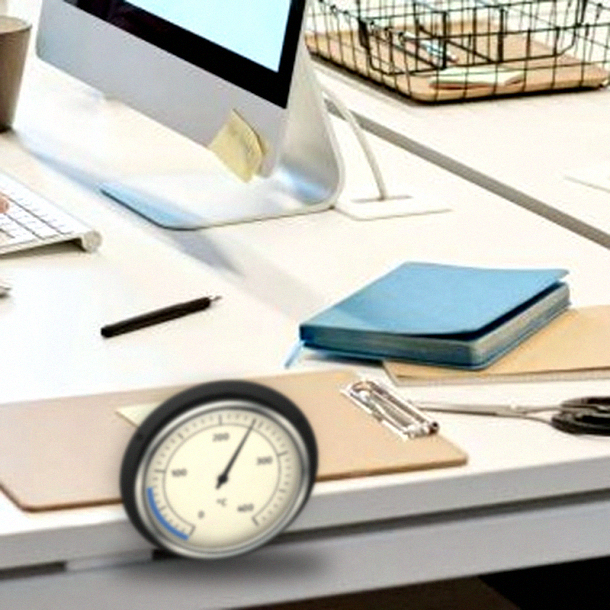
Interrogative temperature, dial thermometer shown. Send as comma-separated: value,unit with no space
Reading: 240,°C
